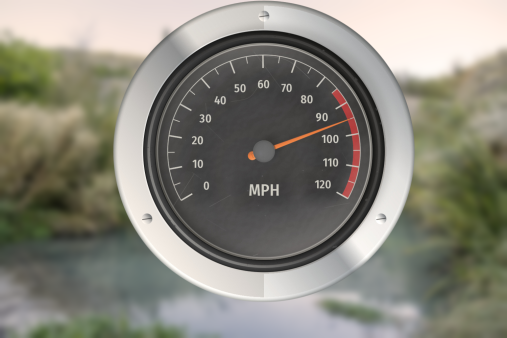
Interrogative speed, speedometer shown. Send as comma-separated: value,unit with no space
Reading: 95,mph
